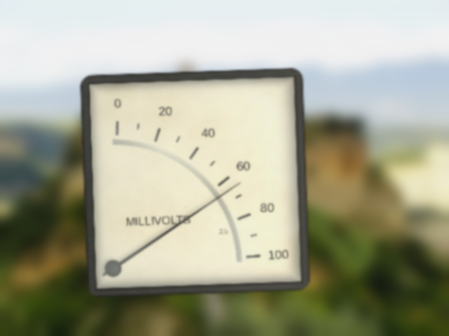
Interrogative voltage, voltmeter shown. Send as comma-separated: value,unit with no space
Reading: 65,mV
